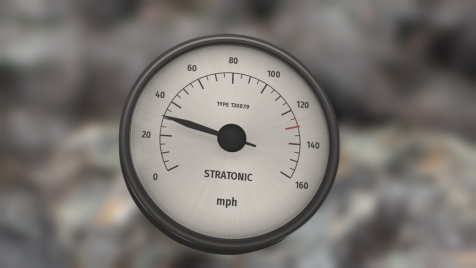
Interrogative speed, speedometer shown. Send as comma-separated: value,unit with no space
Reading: 30,mph
